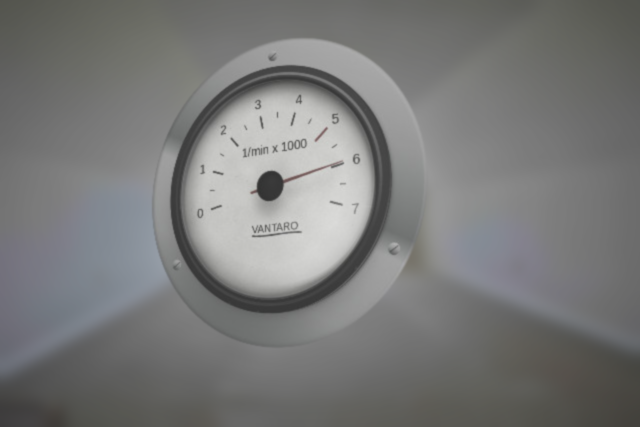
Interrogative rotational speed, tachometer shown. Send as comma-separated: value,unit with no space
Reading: 6000,rpm
